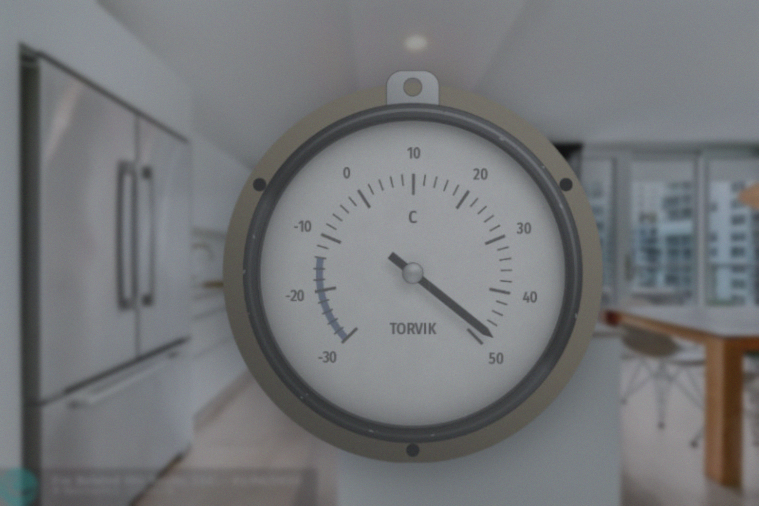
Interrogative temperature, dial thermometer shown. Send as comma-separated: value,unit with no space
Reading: 48,°C
